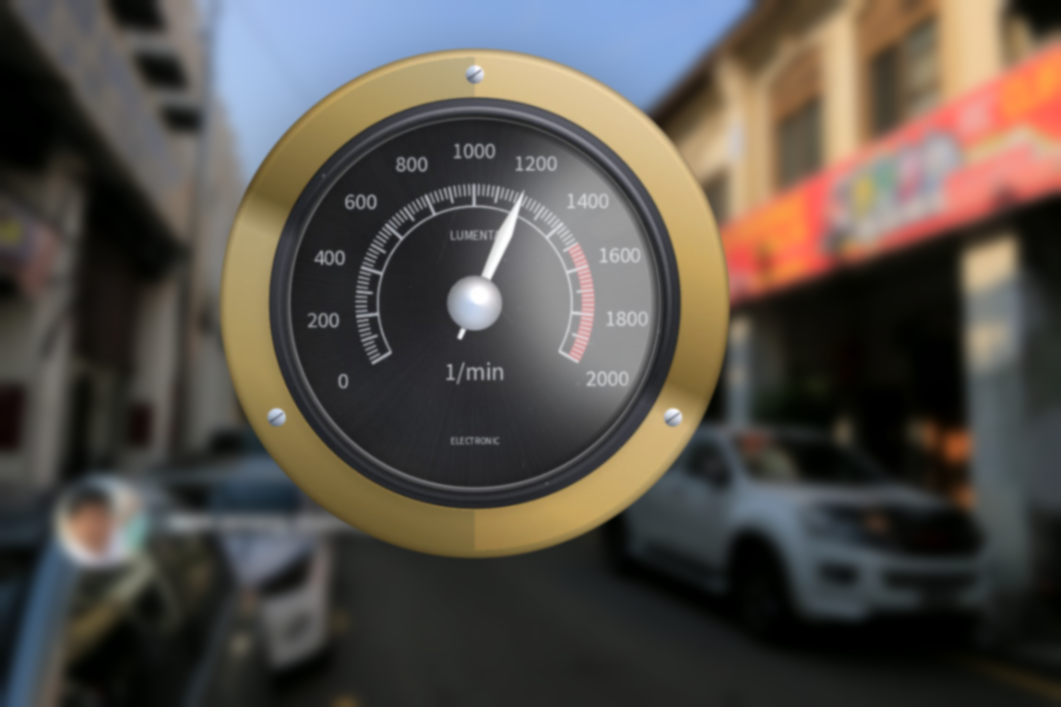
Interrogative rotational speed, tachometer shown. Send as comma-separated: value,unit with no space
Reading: 1200,rpm
